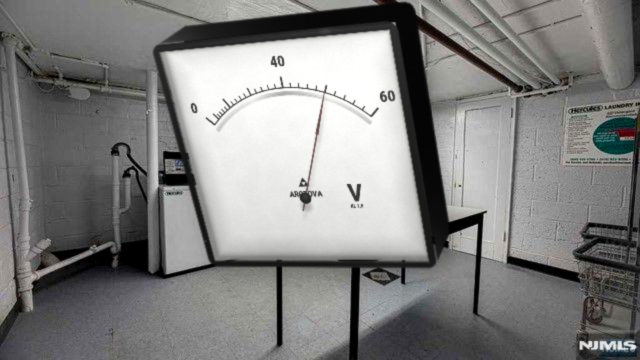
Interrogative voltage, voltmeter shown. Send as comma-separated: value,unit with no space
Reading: 50,V
